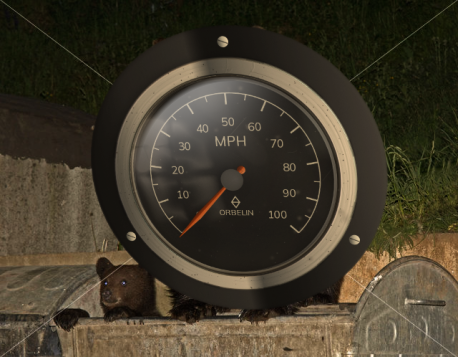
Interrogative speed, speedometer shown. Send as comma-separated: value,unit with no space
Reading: 0,mph
